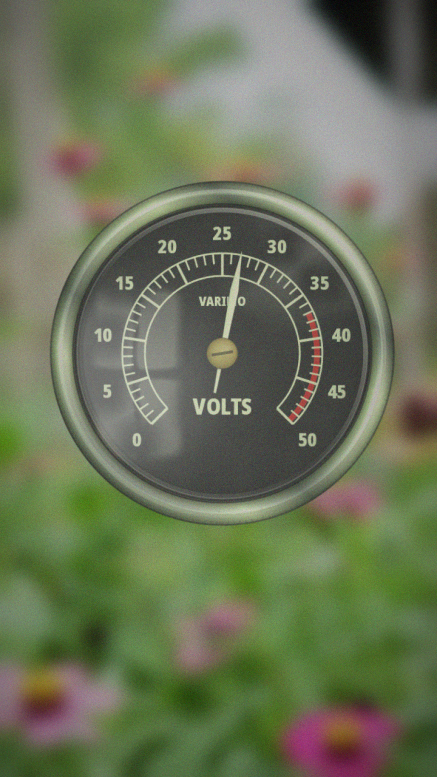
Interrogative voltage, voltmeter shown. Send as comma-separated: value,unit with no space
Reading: 27,V
